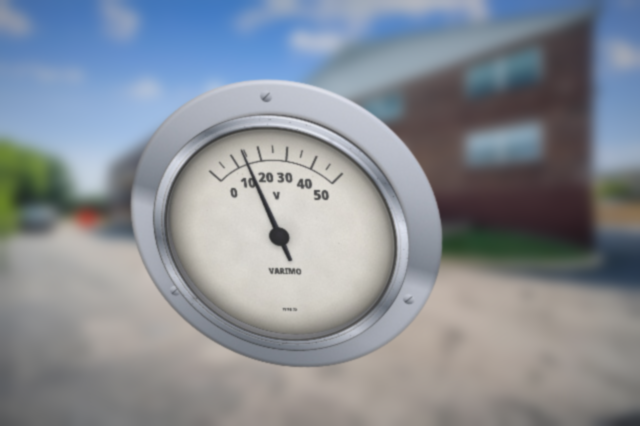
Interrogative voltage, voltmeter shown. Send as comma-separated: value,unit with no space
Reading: 15,V
